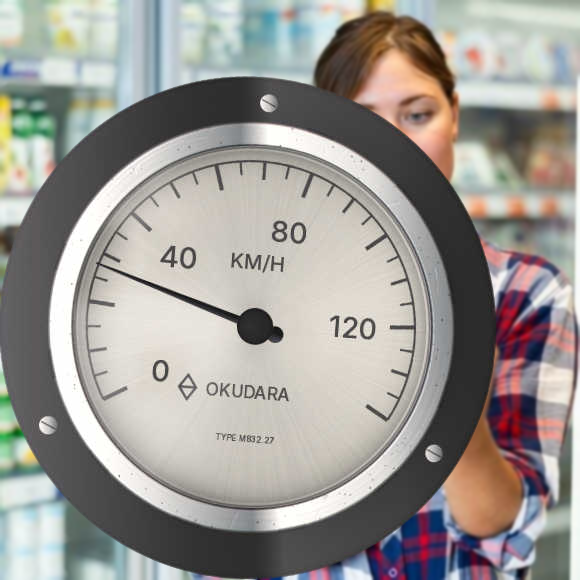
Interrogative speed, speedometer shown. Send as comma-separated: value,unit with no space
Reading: 27.5,km/h
